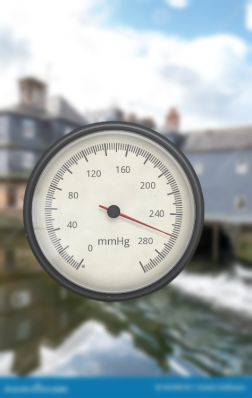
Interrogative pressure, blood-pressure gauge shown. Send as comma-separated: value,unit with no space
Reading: 260,mmHg
